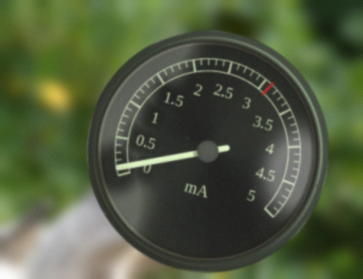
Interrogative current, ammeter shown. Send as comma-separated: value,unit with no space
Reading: 0.1,mA
